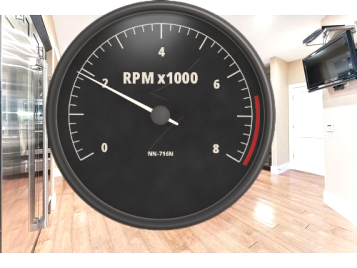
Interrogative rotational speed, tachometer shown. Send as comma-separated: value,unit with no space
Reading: 1900,rpm
